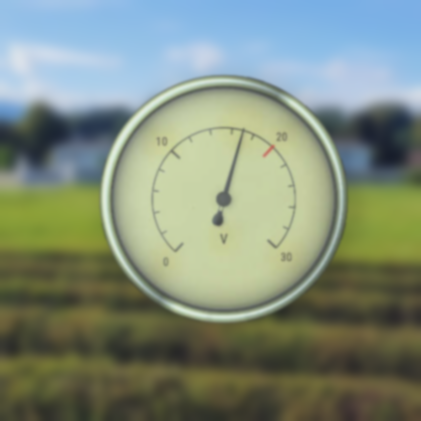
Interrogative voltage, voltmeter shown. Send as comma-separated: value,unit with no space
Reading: 17,V
